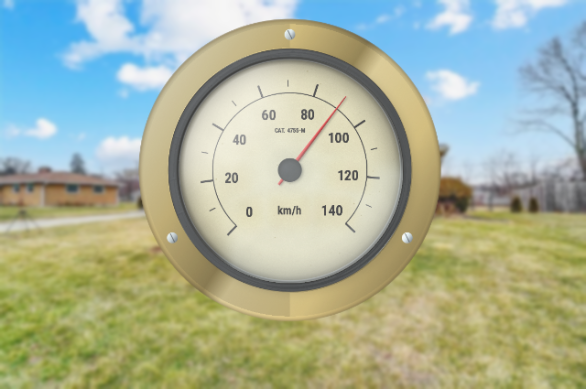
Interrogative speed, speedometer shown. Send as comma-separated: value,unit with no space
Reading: 90,km/h
